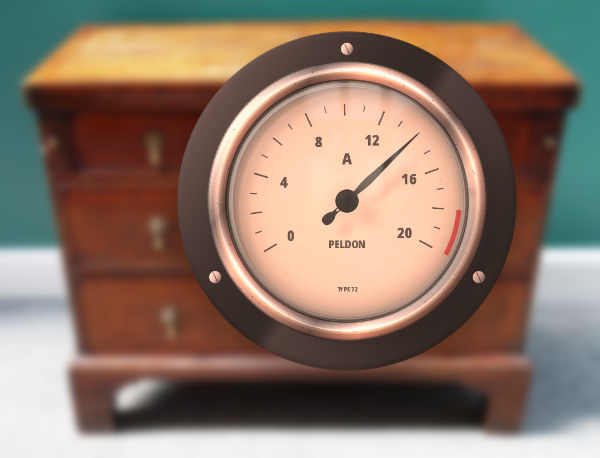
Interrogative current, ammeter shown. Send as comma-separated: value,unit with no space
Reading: 14,A
